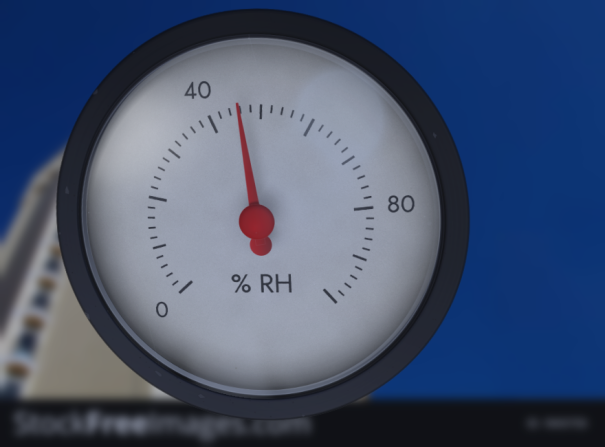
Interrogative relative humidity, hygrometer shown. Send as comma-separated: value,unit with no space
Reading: 46,%
